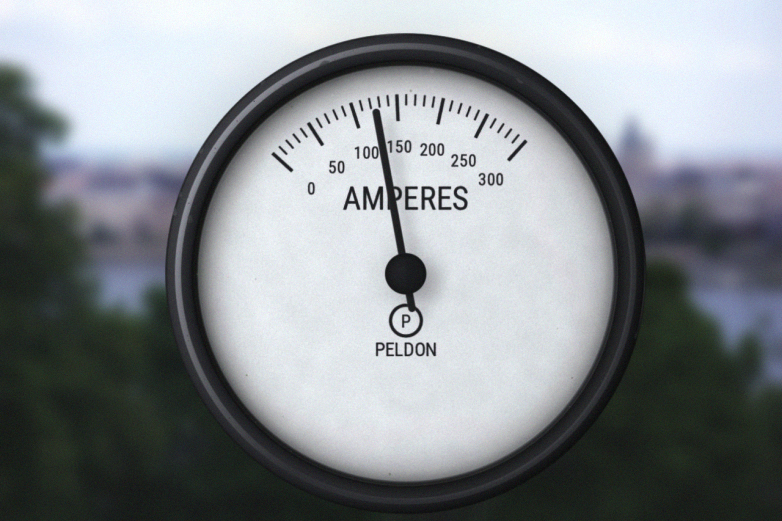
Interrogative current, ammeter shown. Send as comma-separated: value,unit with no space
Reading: 125,A
